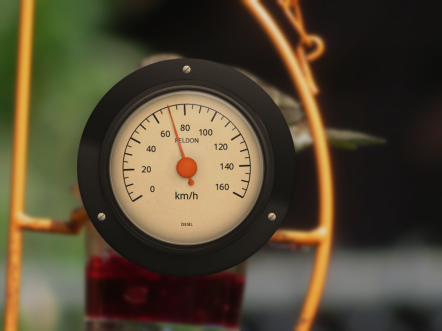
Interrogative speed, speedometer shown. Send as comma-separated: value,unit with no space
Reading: 70,km/h
